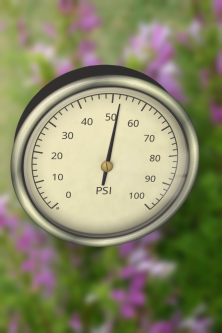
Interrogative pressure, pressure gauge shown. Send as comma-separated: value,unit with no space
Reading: 52,psi
